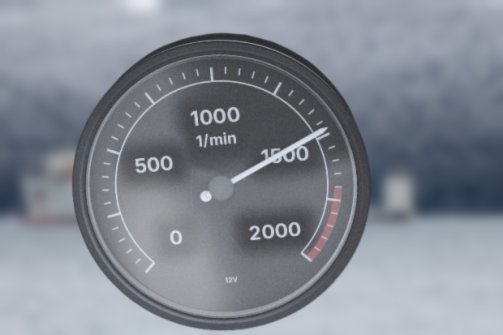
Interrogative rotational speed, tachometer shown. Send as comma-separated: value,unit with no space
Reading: 1475,rpm
